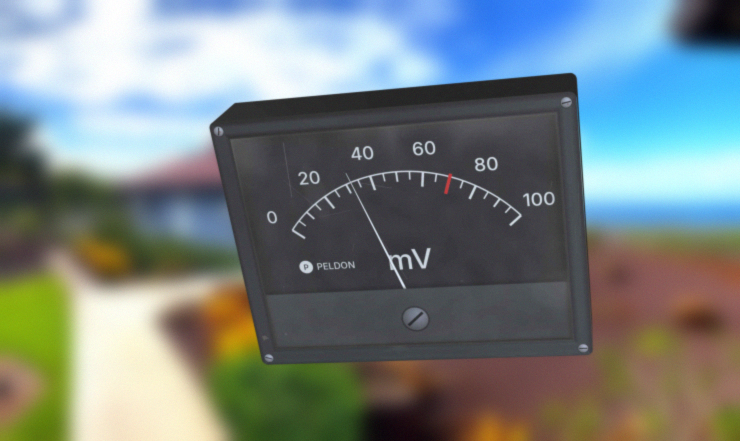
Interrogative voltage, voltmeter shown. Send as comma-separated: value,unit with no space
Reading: 32.5,mV
